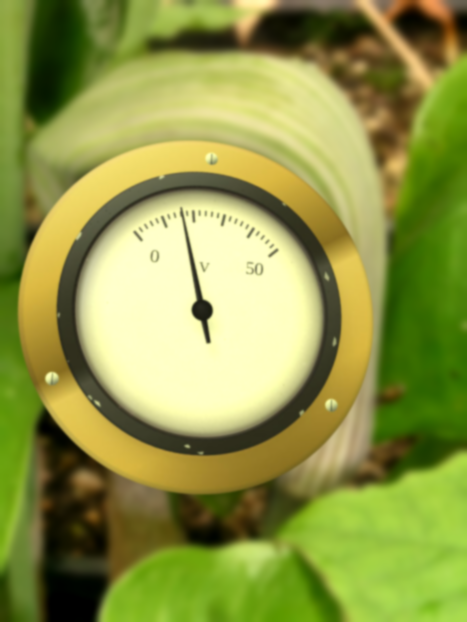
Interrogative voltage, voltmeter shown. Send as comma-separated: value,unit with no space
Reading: 16,V
